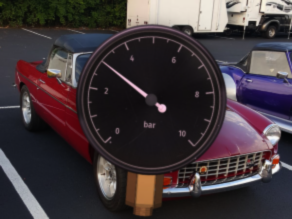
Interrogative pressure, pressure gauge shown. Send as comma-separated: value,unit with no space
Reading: 3,bar
